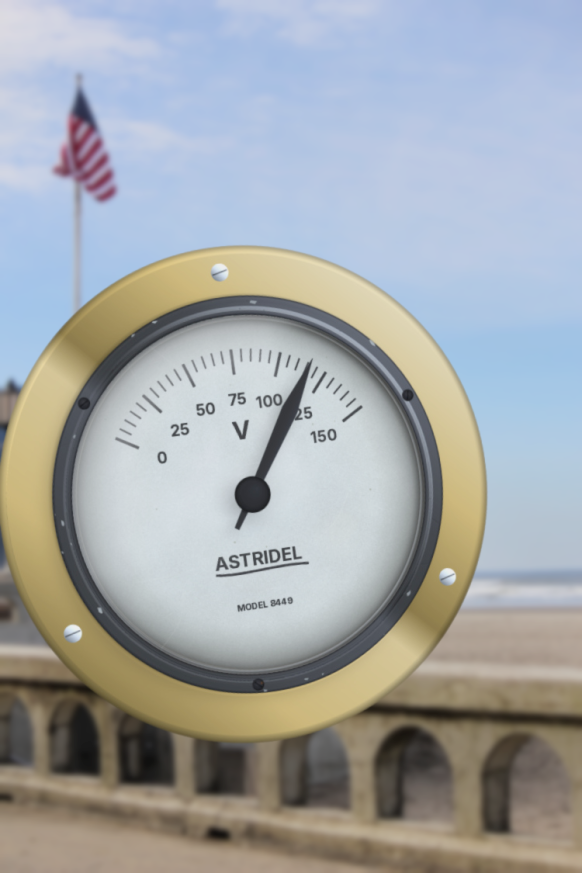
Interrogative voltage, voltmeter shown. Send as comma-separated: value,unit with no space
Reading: 115,V
